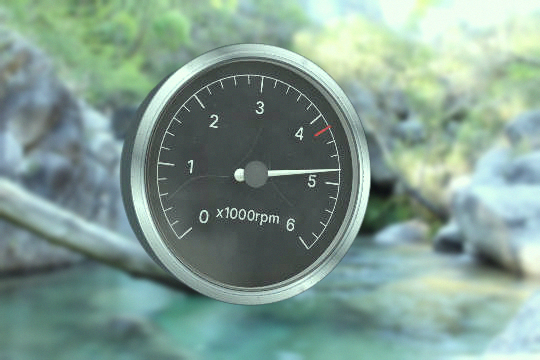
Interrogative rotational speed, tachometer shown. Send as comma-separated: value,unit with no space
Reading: 4800,rpm
